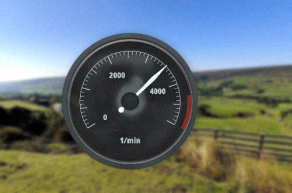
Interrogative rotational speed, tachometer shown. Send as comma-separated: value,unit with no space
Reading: 3500,rpm
